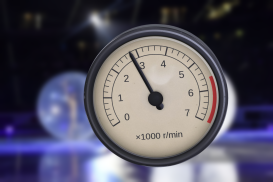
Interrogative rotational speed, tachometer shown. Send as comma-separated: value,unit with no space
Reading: 2800,rpm
